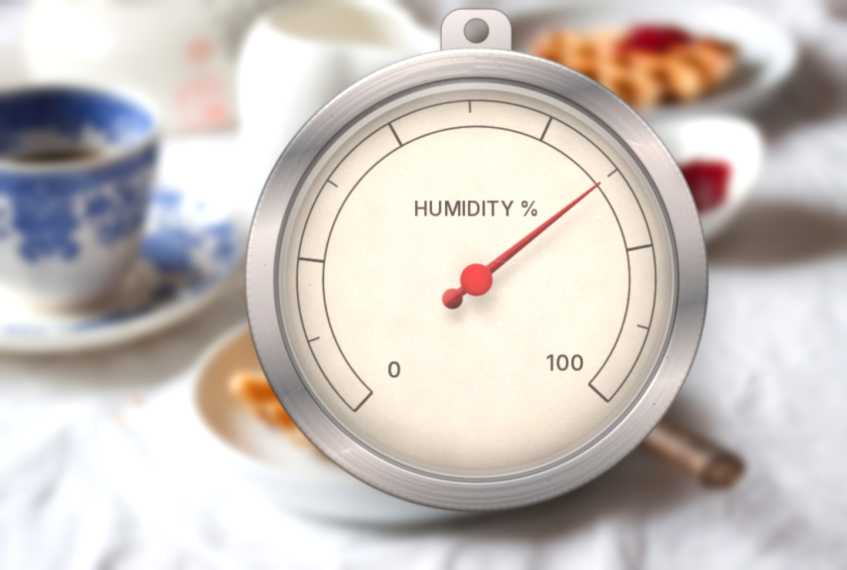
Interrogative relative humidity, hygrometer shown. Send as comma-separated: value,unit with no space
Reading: 70,%
